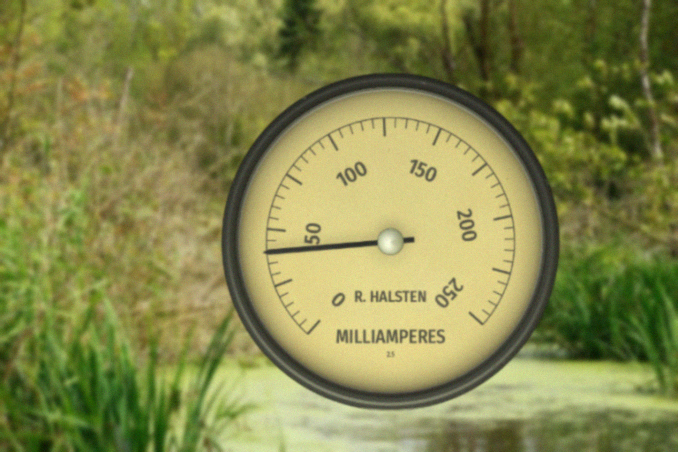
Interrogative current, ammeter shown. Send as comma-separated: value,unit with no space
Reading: 40,mA
